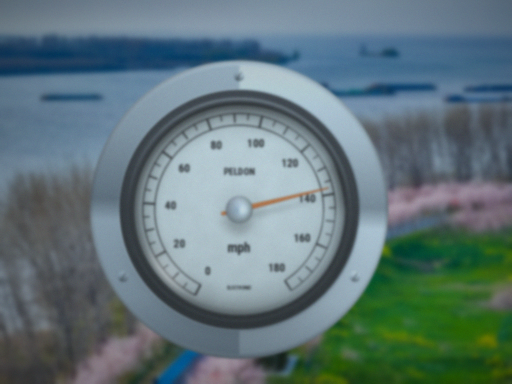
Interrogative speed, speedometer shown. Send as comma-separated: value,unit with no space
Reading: 137.5,mph
